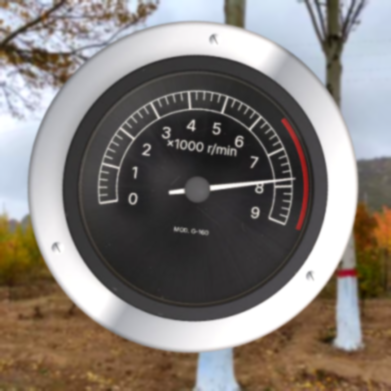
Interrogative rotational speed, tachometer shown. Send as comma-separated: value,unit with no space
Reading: 7800,rpm
